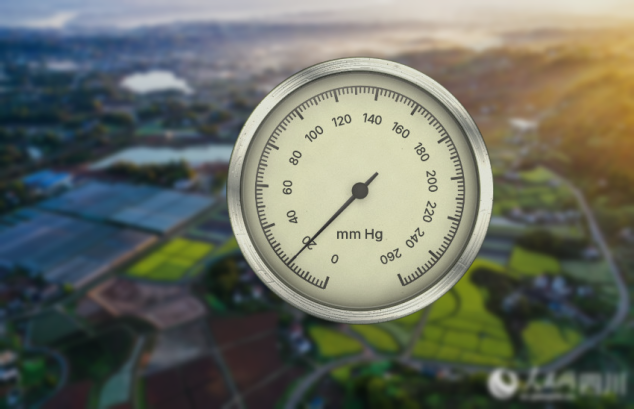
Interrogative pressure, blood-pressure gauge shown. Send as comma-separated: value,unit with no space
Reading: 20,mmHg
